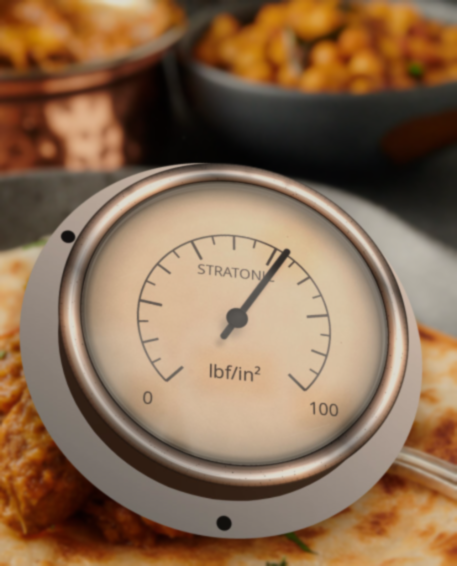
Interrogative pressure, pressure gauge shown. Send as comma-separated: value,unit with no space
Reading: 62.5,psi
